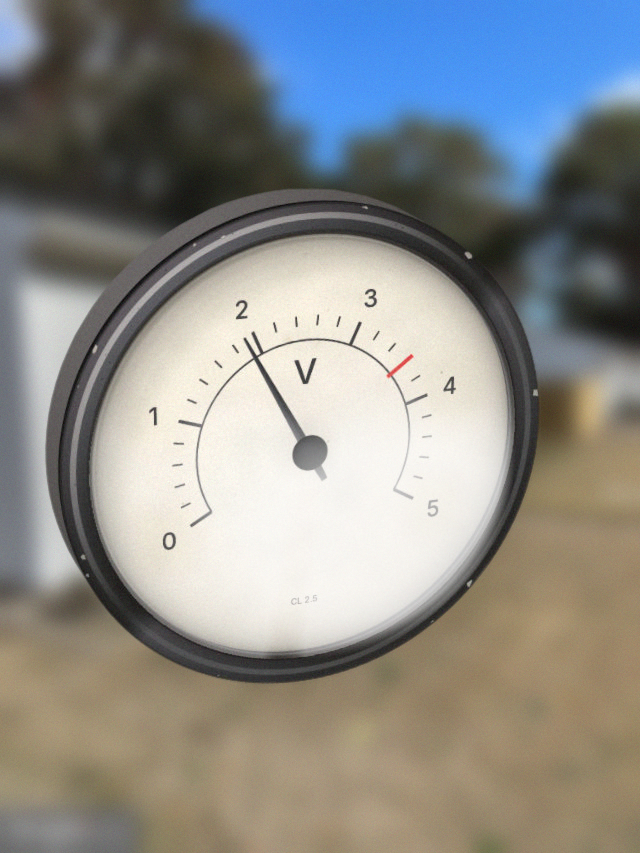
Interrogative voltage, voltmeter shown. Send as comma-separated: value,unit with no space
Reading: 1.9,V
